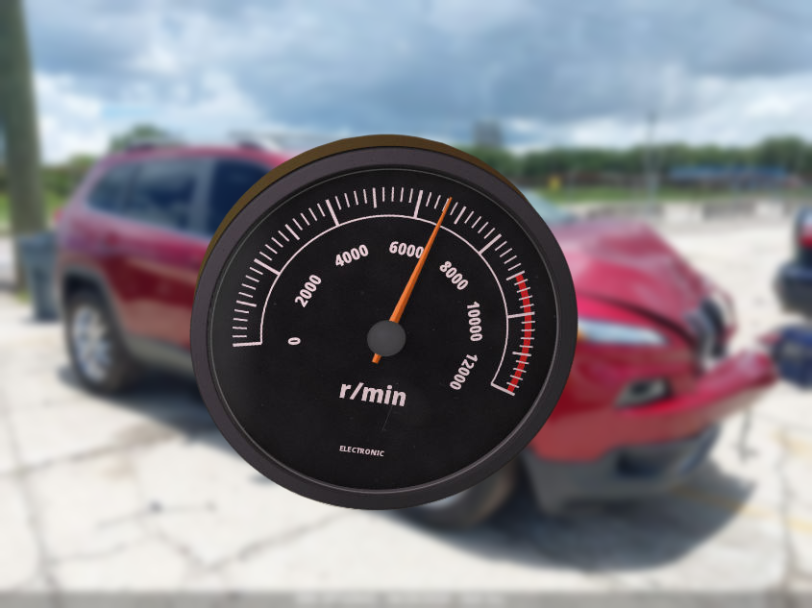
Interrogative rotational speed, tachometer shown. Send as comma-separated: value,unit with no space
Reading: 6600,rpm
